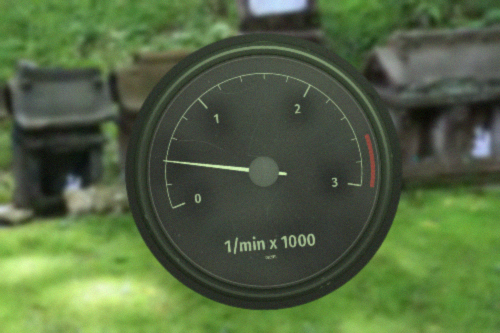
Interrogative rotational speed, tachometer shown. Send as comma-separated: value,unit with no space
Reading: 400,rpm
